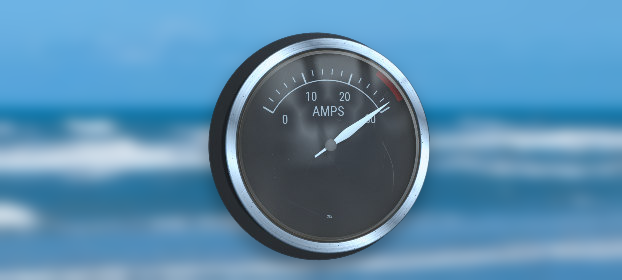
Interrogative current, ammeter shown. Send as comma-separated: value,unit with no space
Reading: 29,A
